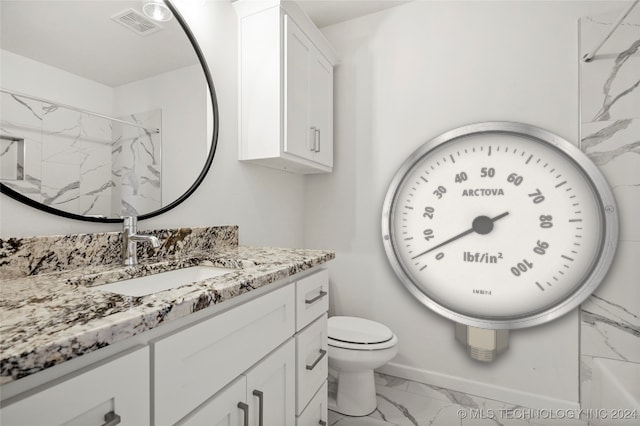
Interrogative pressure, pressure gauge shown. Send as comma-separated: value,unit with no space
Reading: 4,psi
